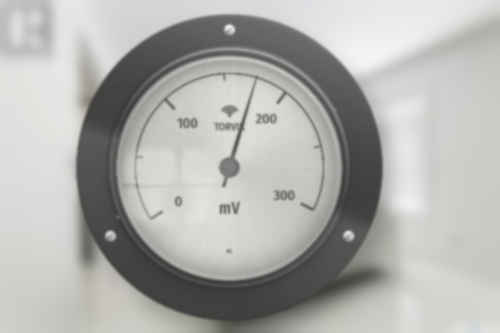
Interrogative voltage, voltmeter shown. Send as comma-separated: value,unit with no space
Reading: 175,mV
